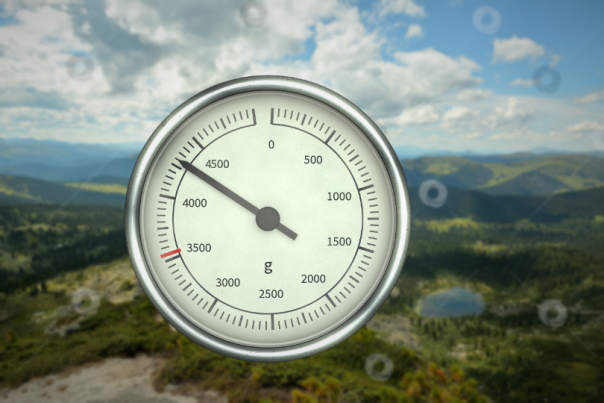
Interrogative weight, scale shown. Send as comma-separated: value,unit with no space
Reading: 4300,g
